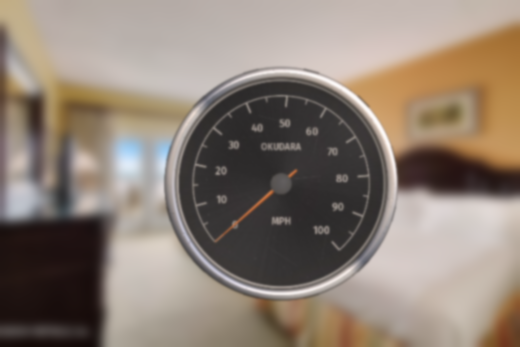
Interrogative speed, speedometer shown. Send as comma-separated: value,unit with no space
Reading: 0,mph
